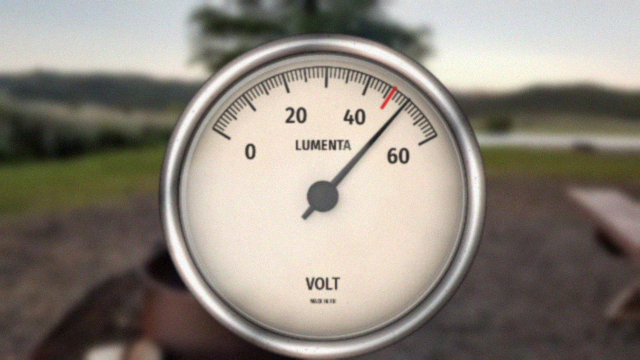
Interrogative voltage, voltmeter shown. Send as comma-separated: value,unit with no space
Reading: 50,V
